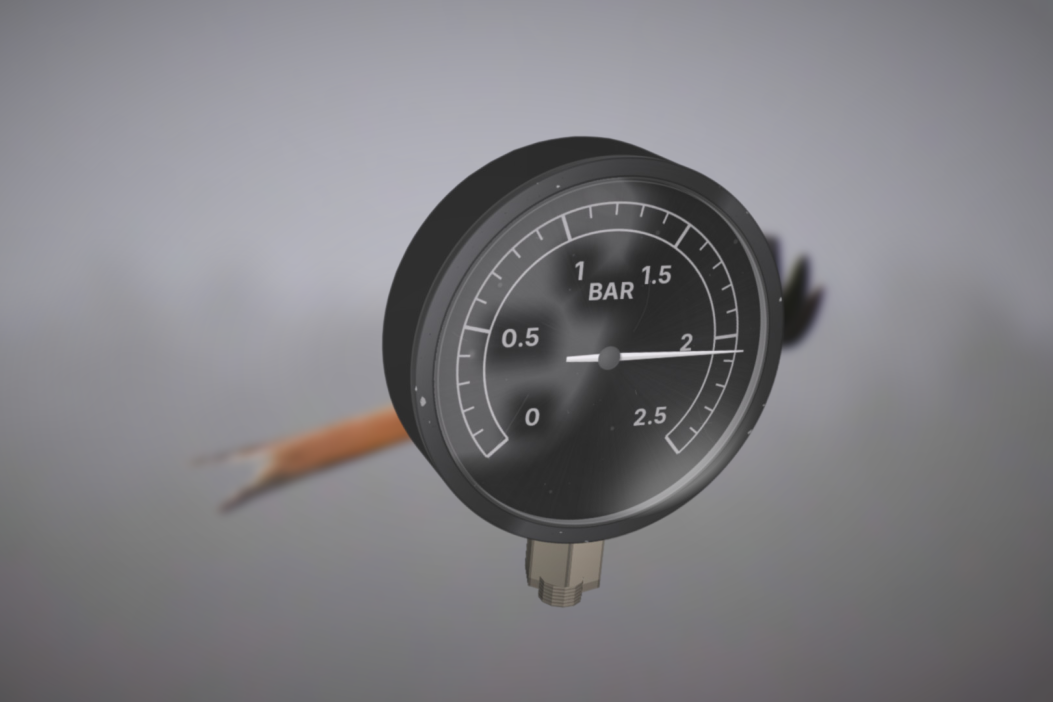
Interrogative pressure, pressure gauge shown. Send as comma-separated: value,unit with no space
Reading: 2.05,bar
